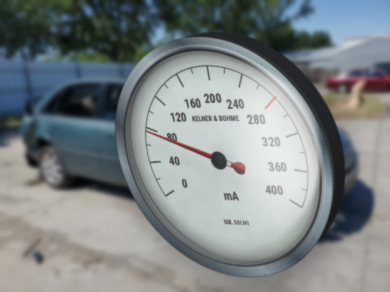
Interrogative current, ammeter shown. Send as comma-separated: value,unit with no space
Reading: 80,mA
